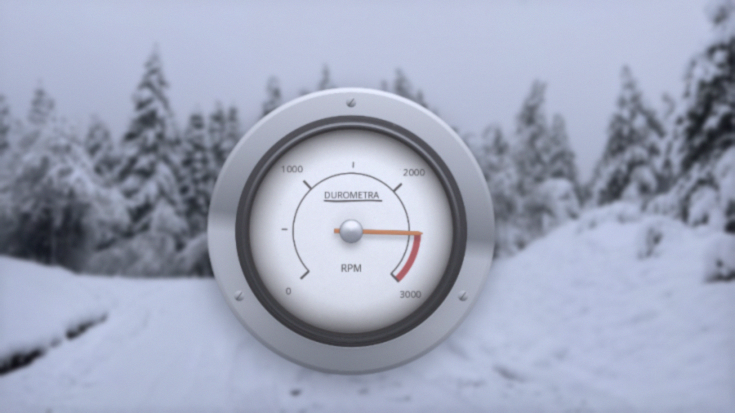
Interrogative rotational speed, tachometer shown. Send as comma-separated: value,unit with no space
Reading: 2500,rpm
